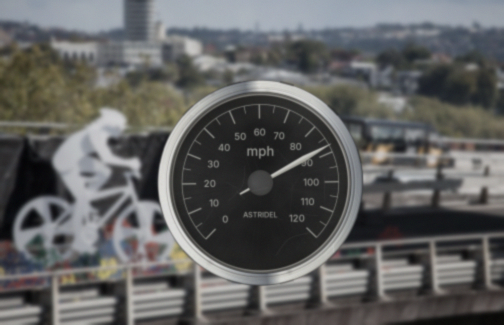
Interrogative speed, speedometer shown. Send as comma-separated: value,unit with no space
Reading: 87.5,mph
